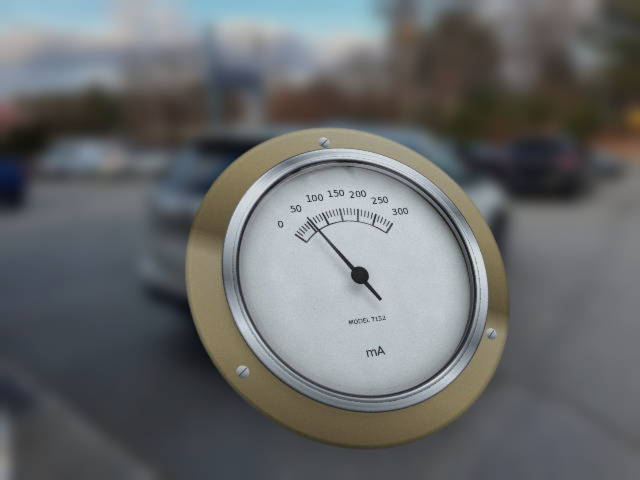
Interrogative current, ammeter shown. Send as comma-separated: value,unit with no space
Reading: 50,mA
